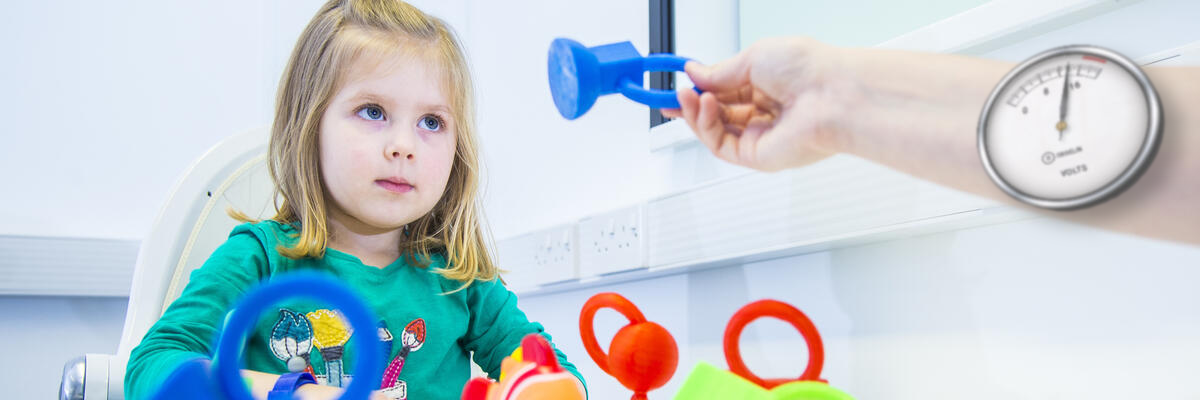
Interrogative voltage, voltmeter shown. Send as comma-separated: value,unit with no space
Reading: 14,V
